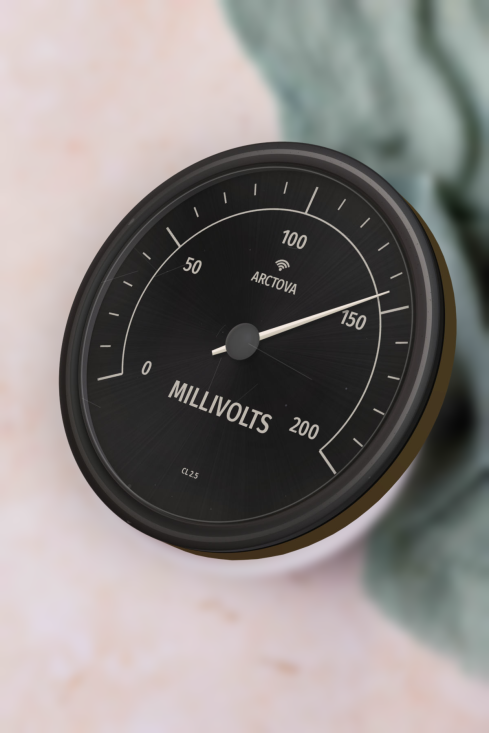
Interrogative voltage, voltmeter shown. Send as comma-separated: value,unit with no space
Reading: 145,mV
